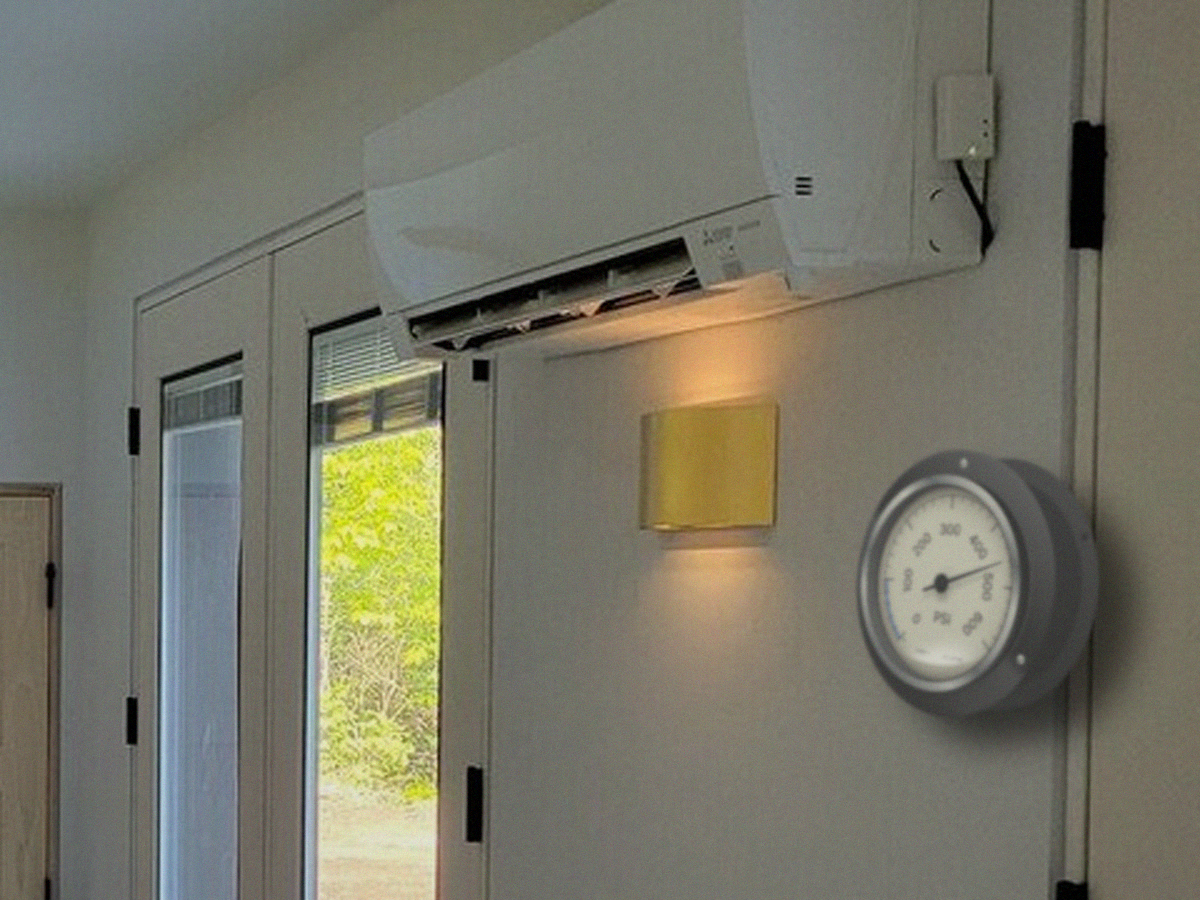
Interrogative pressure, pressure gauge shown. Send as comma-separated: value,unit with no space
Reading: 460,psi
